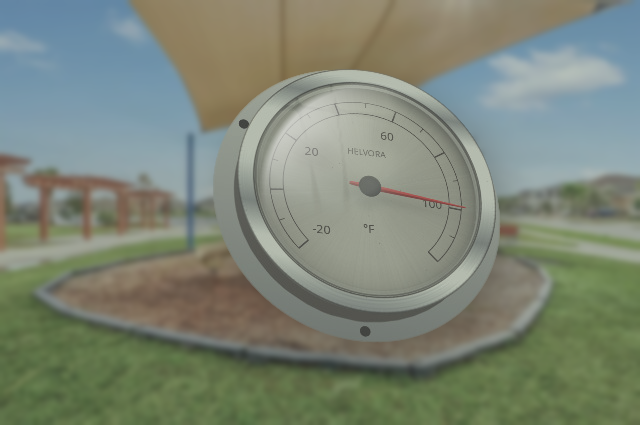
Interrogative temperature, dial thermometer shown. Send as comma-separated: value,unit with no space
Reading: 100,°F
